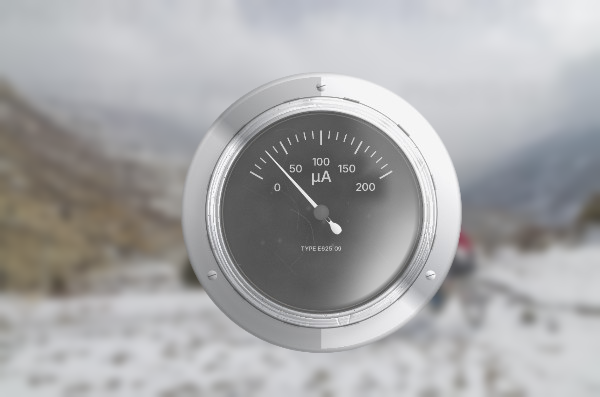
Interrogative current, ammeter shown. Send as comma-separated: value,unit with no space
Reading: 30,µA
